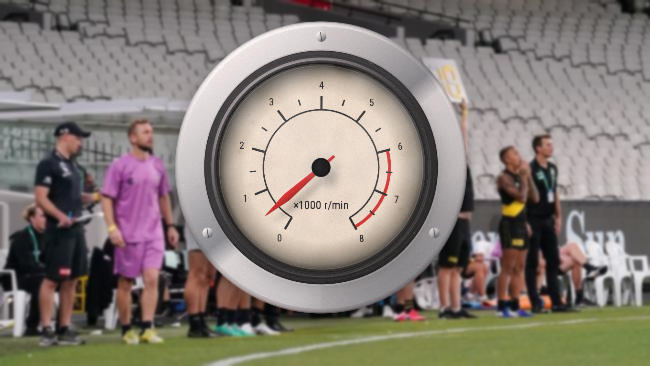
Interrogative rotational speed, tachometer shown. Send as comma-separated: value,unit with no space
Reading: 500,rpm
